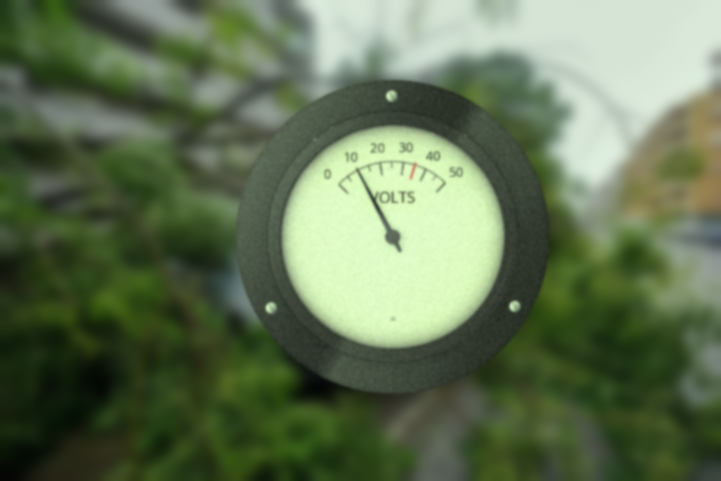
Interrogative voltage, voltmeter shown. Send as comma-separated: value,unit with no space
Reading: 10,V
